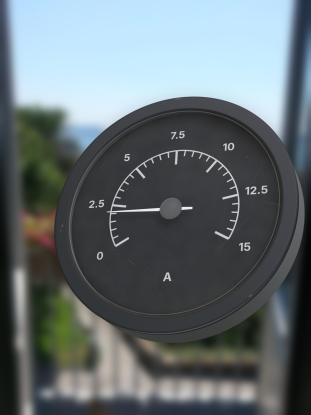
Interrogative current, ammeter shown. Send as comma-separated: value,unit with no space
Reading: 2,A
